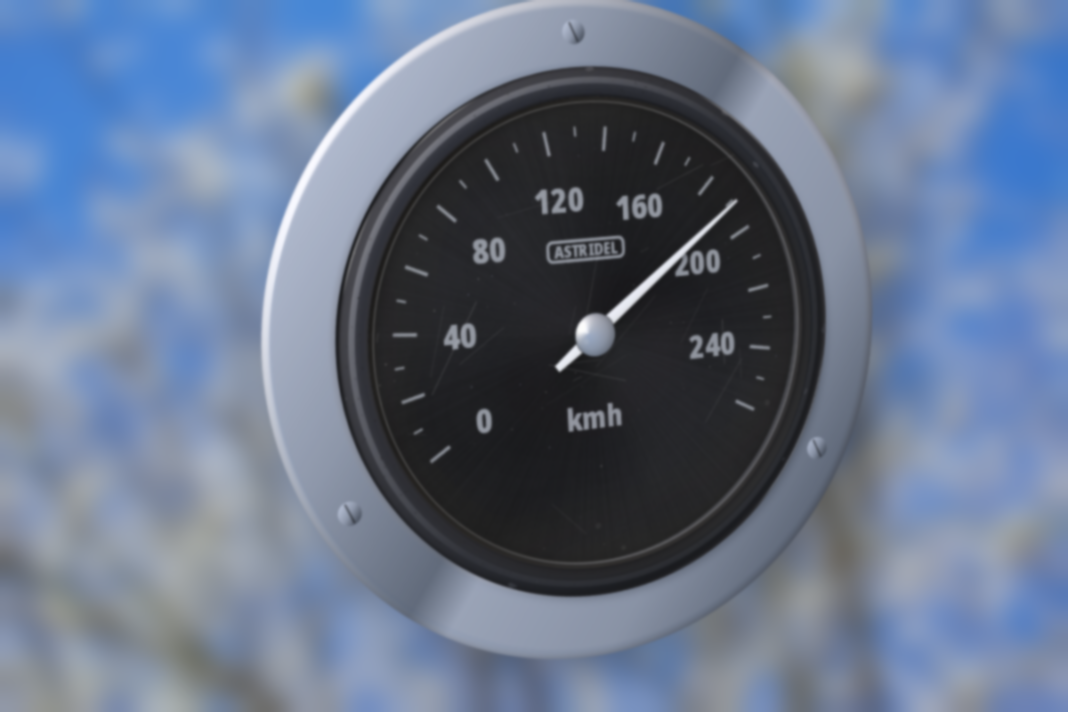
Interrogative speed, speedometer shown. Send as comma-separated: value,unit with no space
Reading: 190,km/h
